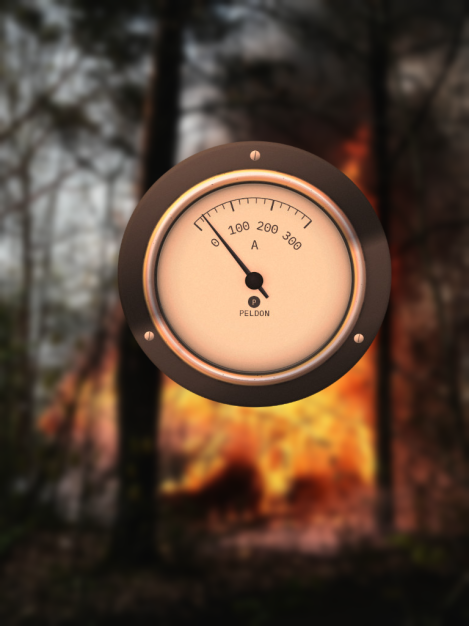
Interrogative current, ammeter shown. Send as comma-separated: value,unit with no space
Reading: 30,A
